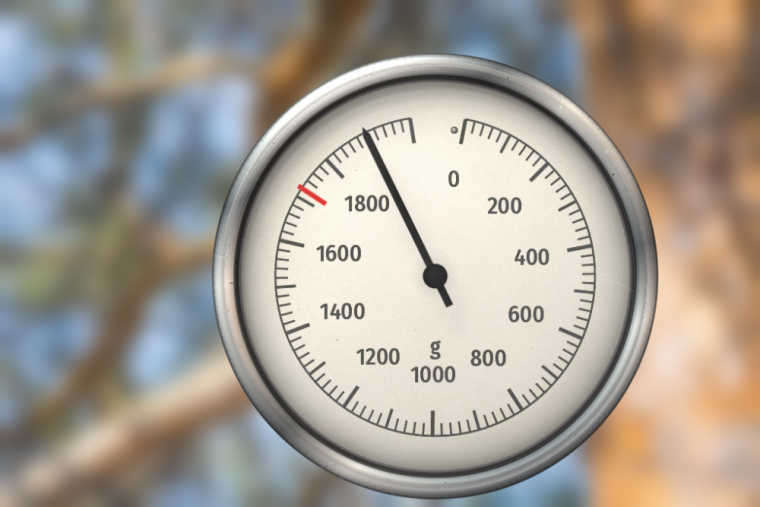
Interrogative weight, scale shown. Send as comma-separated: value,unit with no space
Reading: 1900,g
